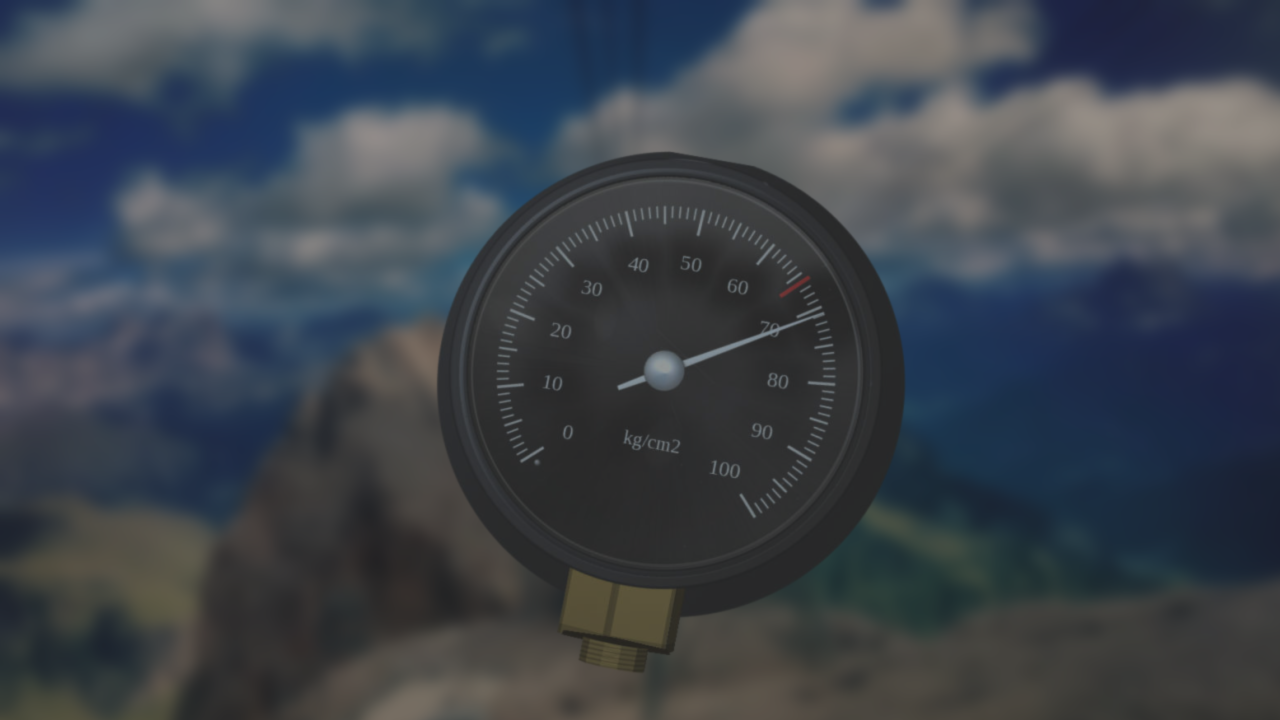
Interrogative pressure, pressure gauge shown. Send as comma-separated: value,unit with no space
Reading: 71,kg/cm²
